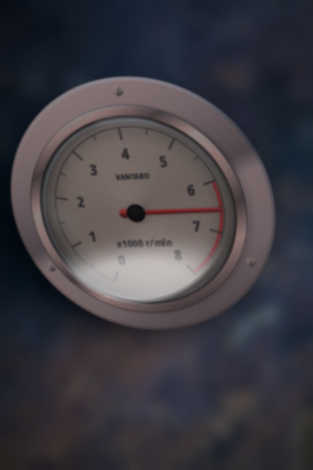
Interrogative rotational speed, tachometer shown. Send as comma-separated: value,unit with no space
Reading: 6500,rpm
